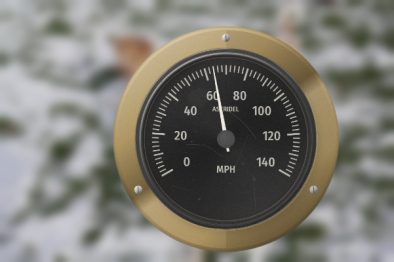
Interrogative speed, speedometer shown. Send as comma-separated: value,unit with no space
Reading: 64,mph
